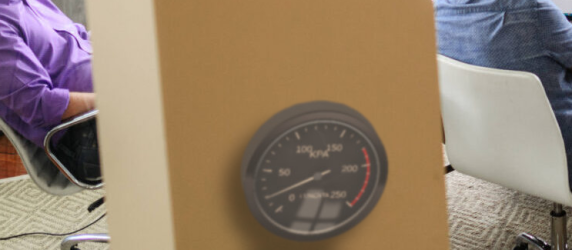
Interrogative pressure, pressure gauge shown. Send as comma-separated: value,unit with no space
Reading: 20,kPa
